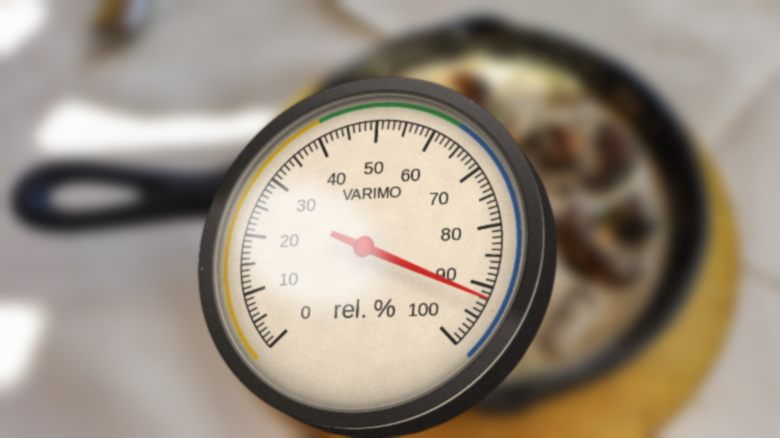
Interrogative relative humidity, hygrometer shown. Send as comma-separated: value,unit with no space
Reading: 92,%
